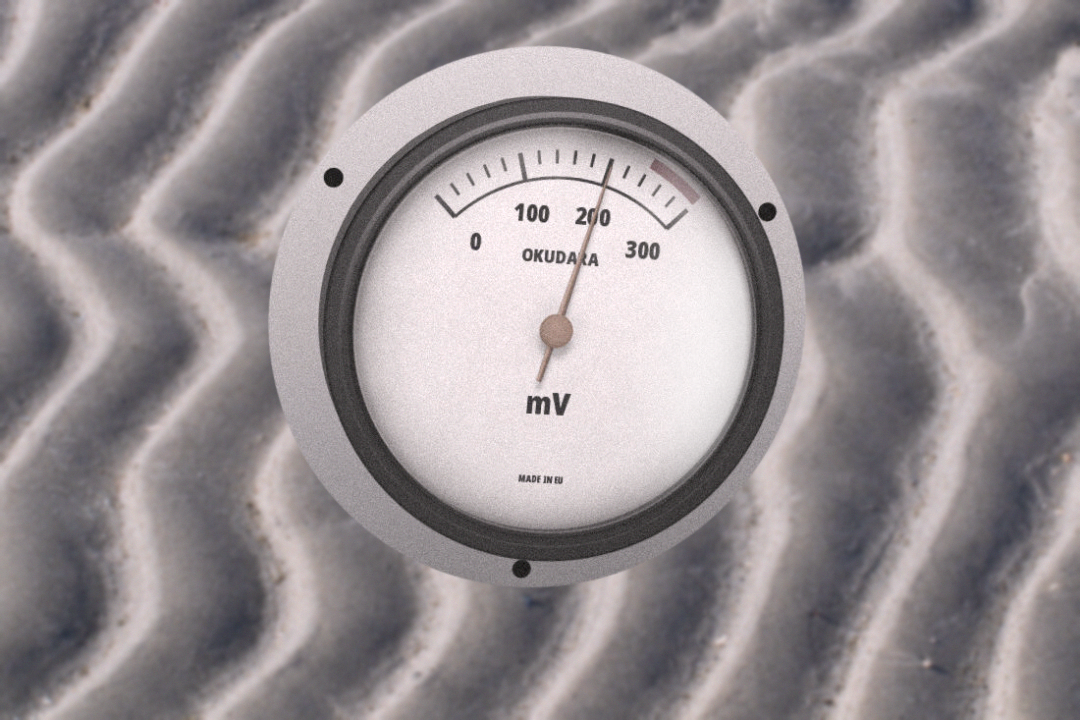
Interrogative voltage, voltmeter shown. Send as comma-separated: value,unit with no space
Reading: 200,mV
